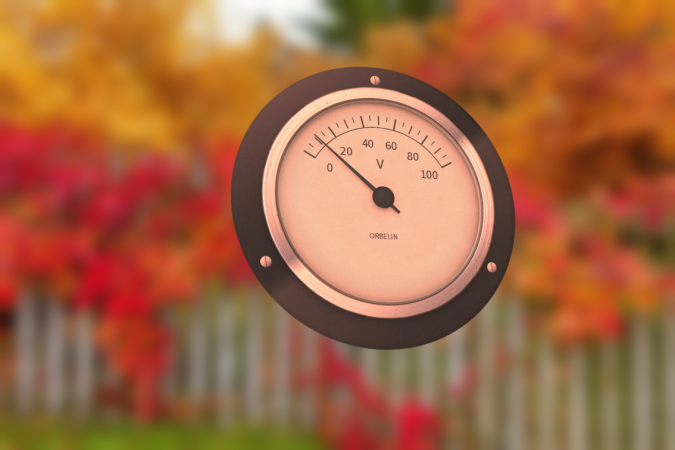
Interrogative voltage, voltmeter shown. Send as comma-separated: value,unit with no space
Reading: 10,V
